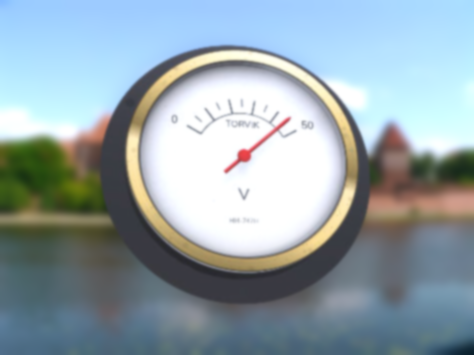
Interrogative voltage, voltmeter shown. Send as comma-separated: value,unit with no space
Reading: 45,V
